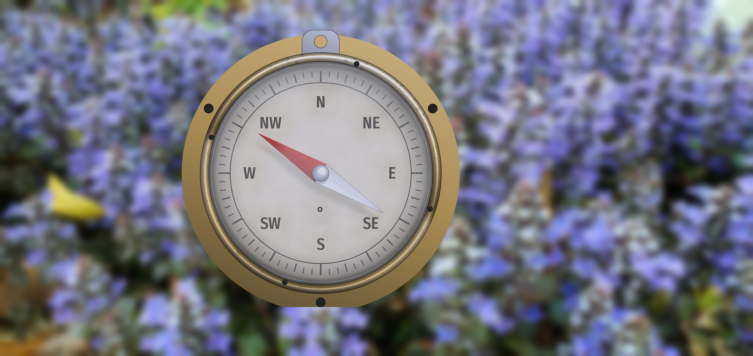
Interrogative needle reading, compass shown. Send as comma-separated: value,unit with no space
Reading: 302.5,°
